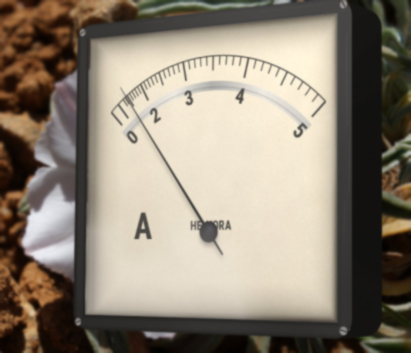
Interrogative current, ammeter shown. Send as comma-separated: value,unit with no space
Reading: 1.5,A
